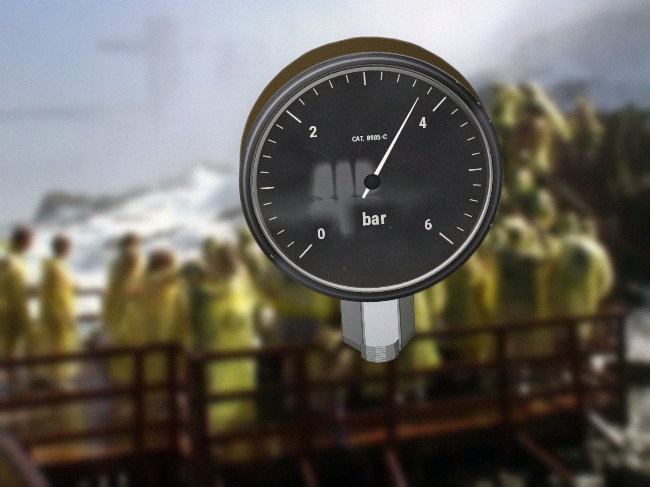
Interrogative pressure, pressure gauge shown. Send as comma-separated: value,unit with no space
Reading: 3.7,bar
